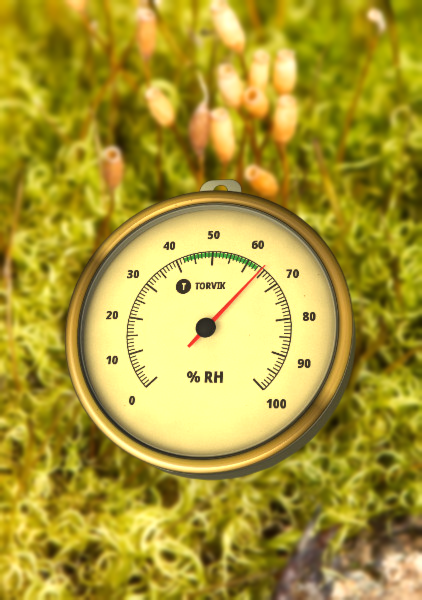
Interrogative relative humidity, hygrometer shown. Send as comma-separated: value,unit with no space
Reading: 65,%
